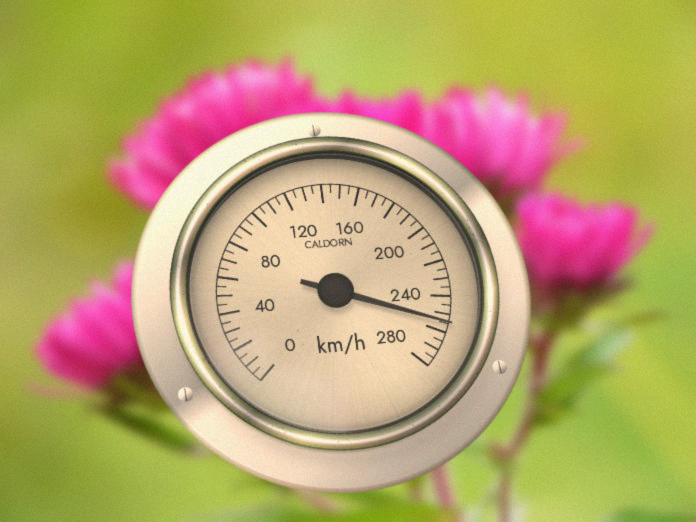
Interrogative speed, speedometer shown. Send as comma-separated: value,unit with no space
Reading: 255,km/h
